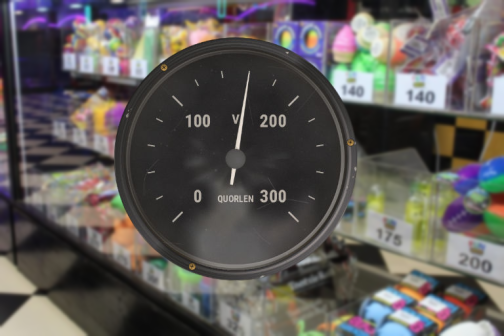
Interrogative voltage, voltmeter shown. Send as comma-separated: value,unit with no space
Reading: 160,V
